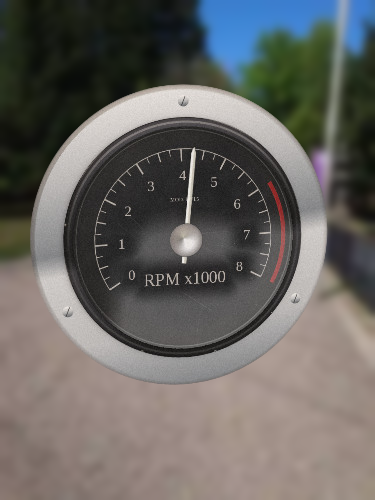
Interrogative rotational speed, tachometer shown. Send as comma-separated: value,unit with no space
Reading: 4250,rpm
